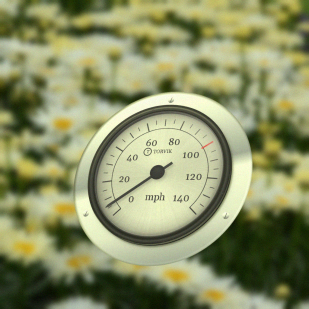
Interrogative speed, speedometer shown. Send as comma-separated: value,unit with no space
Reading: 5,mph
